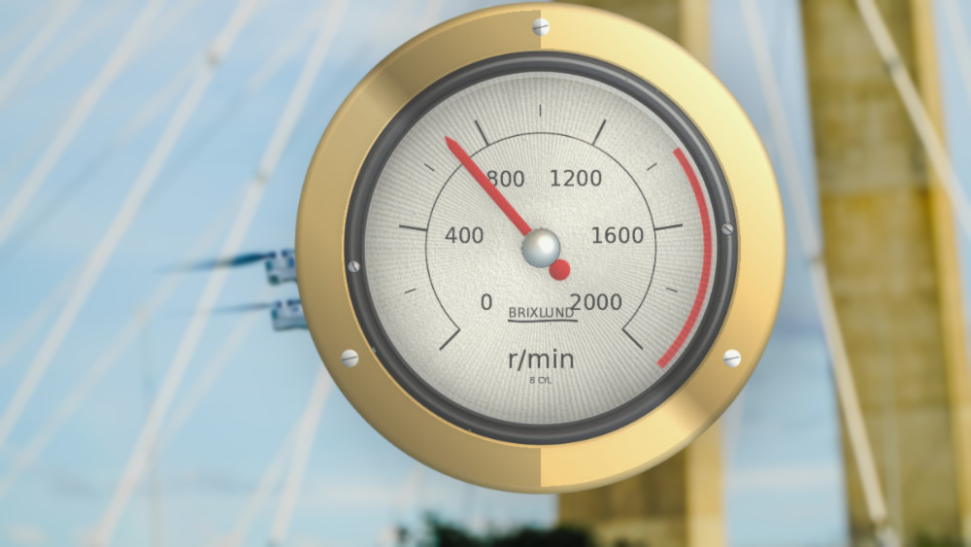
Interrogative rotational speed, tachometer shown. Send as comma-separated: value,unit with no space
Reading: 700,rpm
